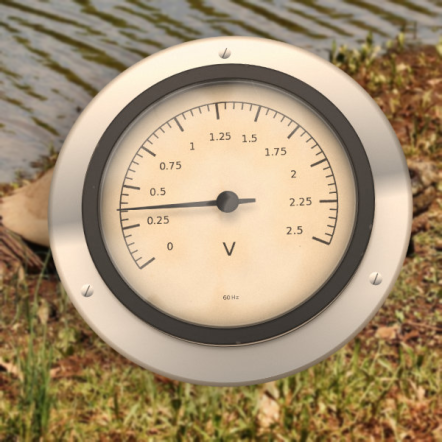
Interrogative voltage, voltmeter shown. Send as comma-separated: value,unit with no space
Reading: 0.35,V
